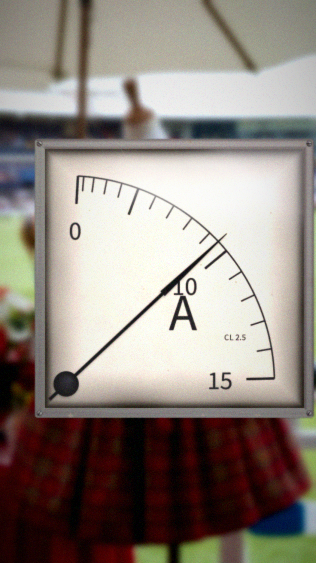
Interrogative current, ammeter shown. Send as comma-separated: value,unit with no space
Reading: 9.5,A
